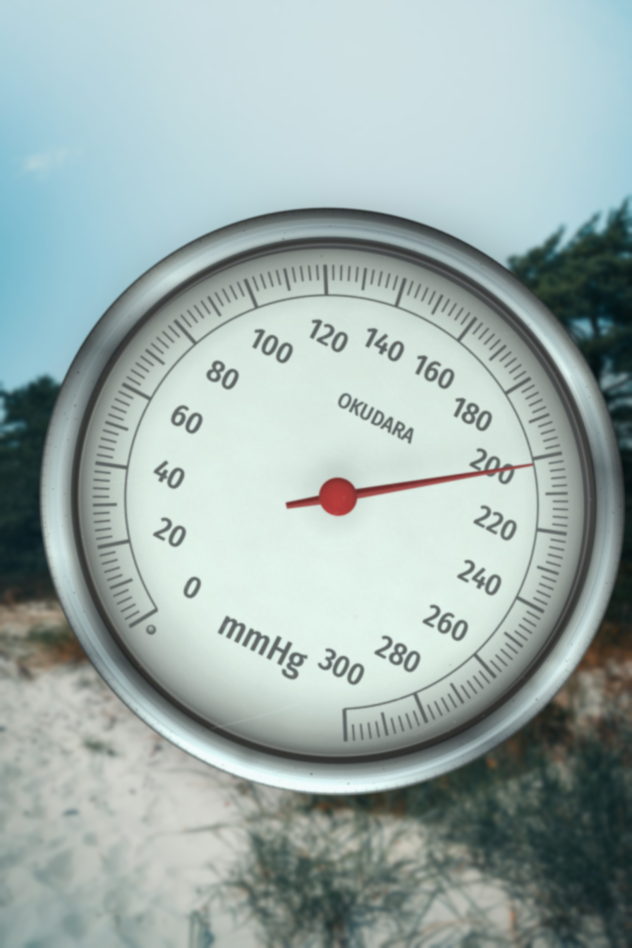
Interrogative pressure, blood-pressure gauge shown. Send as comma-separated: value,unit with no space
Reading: 202,mmHg
